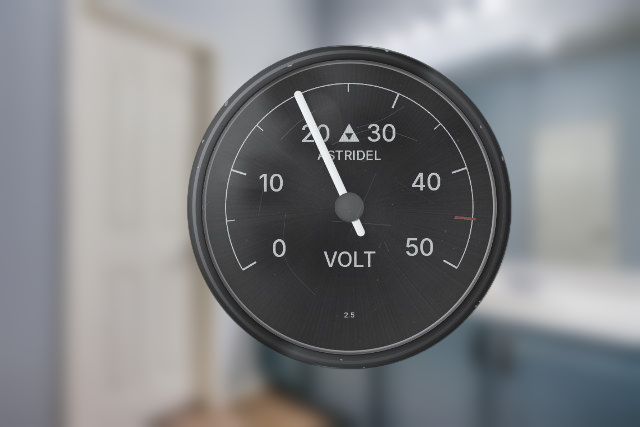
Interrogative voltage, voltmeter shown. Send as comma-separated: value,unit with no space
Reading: 20,V
